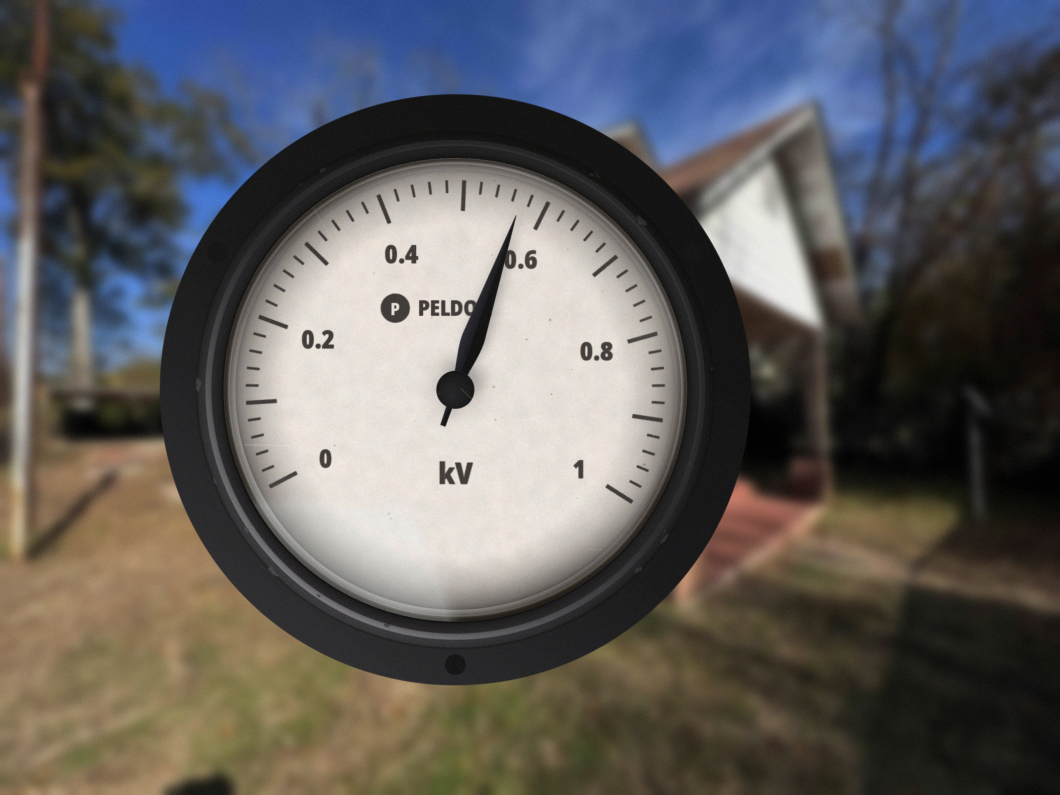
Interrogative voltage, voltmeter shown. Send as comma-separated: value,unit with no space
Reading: 0.57,kV
